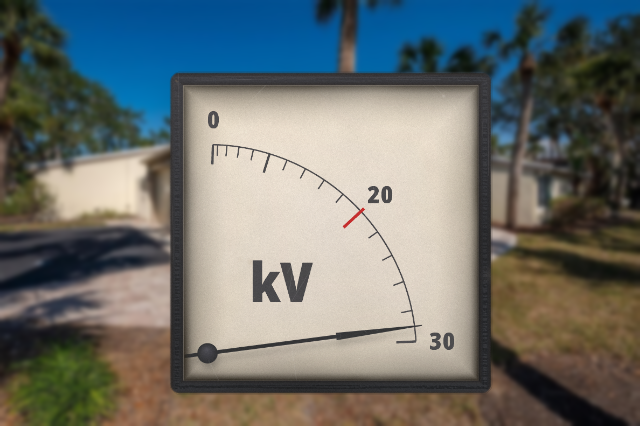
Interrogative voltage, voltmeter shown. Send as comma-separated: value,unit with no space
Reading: 29,kV
